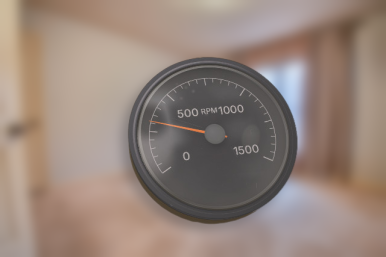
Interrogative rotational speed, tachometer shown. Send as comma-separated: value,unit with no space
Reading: 300,rpm
